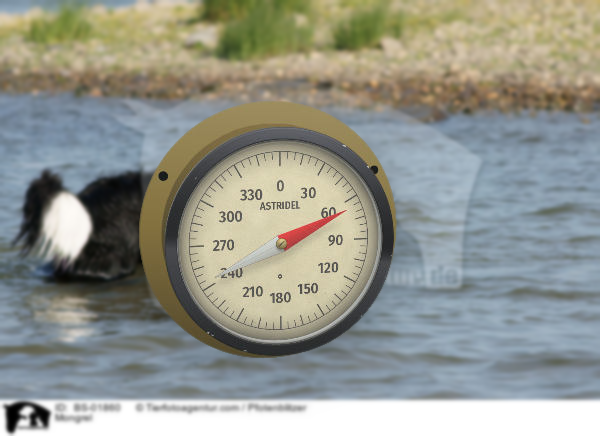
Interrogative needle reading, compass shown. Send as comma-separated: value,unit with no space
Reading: 65,°
